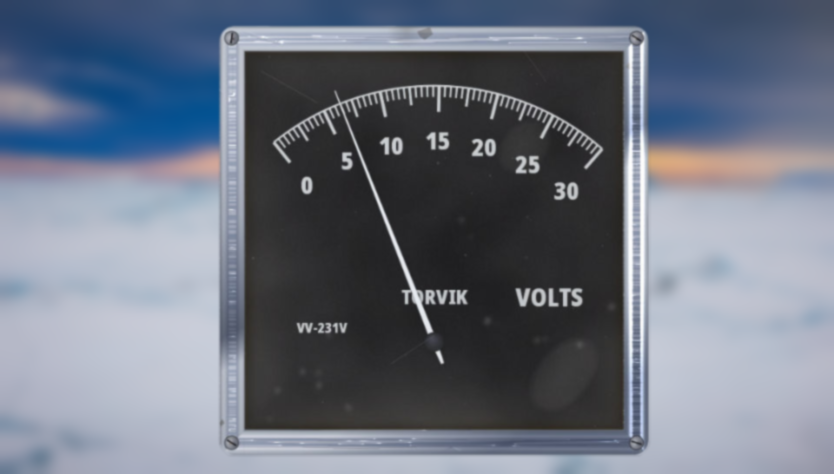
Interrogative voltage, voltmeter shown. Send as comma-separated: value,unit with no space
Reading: 6.5,V
